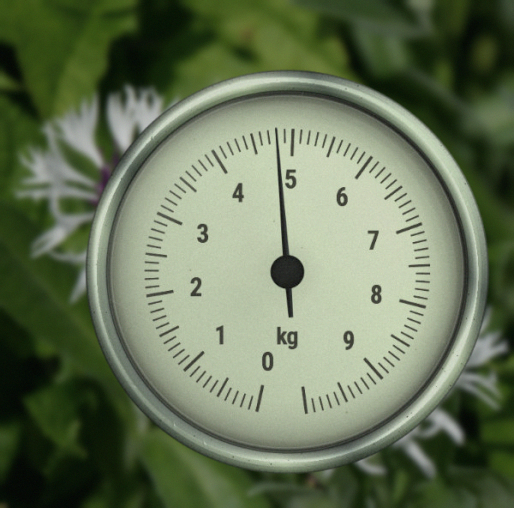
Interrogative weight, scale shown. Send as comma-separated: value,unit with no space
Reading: 4.8,kg
